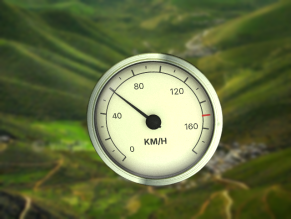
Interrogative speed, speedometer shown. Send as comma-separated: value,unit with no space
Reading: 60,km/h
